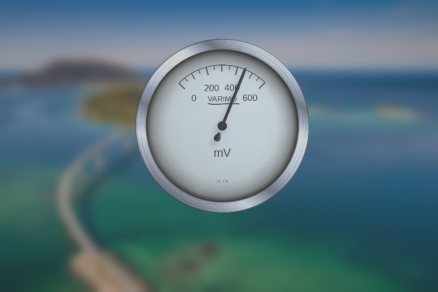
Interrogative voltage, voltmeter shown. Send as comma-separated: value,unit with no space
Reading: 450,mV
